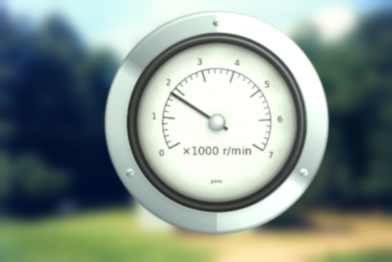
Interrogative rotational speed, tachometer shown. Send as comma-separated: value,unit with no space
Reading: 1800,rpm
